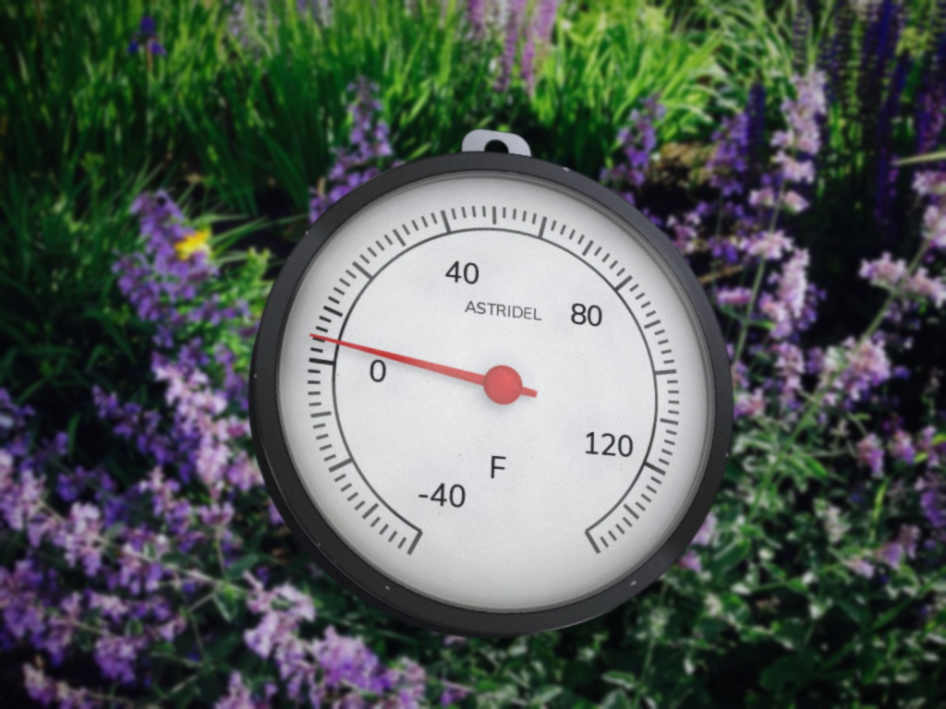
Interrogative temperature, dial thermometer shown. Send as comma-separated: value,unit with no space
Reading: 4,°F
